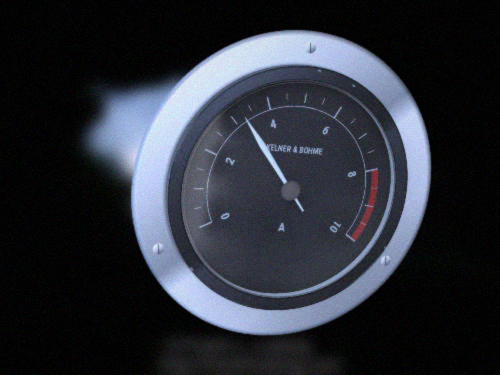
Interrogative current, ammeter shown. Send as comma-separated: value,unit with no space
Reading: 3.25,A
